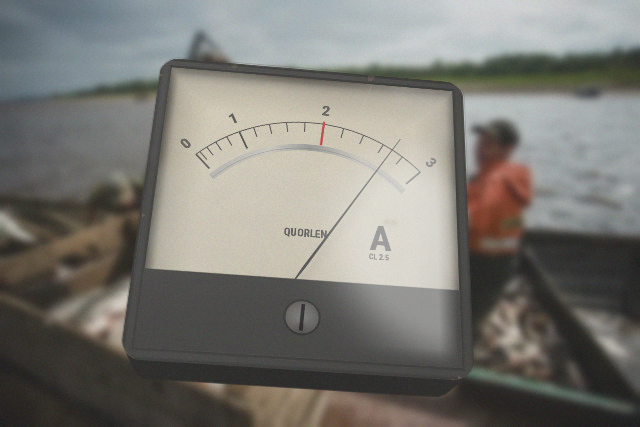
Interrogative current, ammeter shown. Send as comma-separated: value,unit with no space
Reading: 2.7,A
